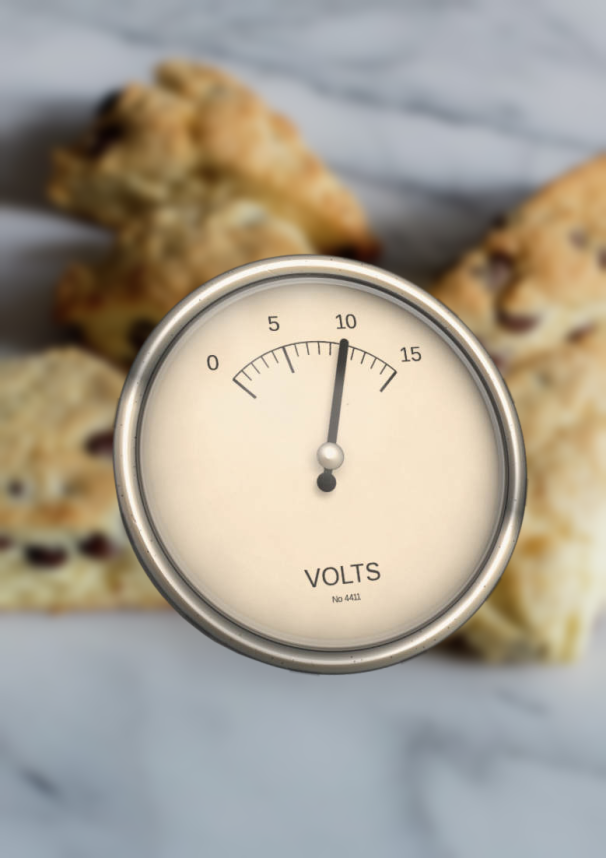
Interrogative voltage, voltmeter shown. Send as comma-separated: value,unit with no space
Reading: 10,V
